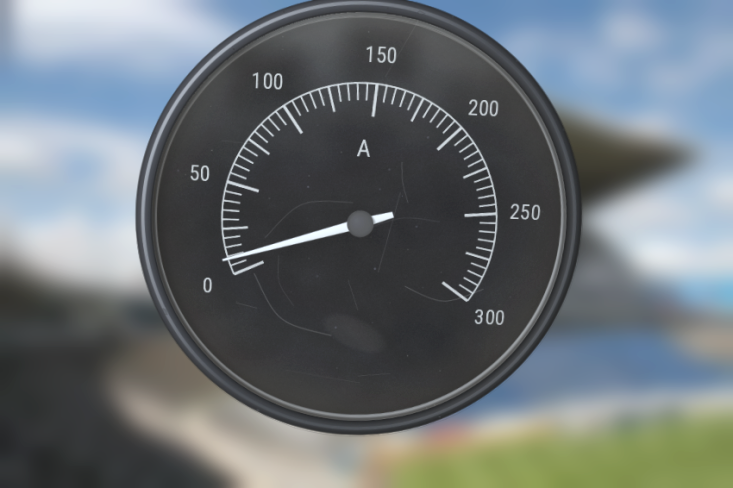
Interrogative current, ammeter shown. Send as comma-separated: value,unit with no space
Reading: 10,A
